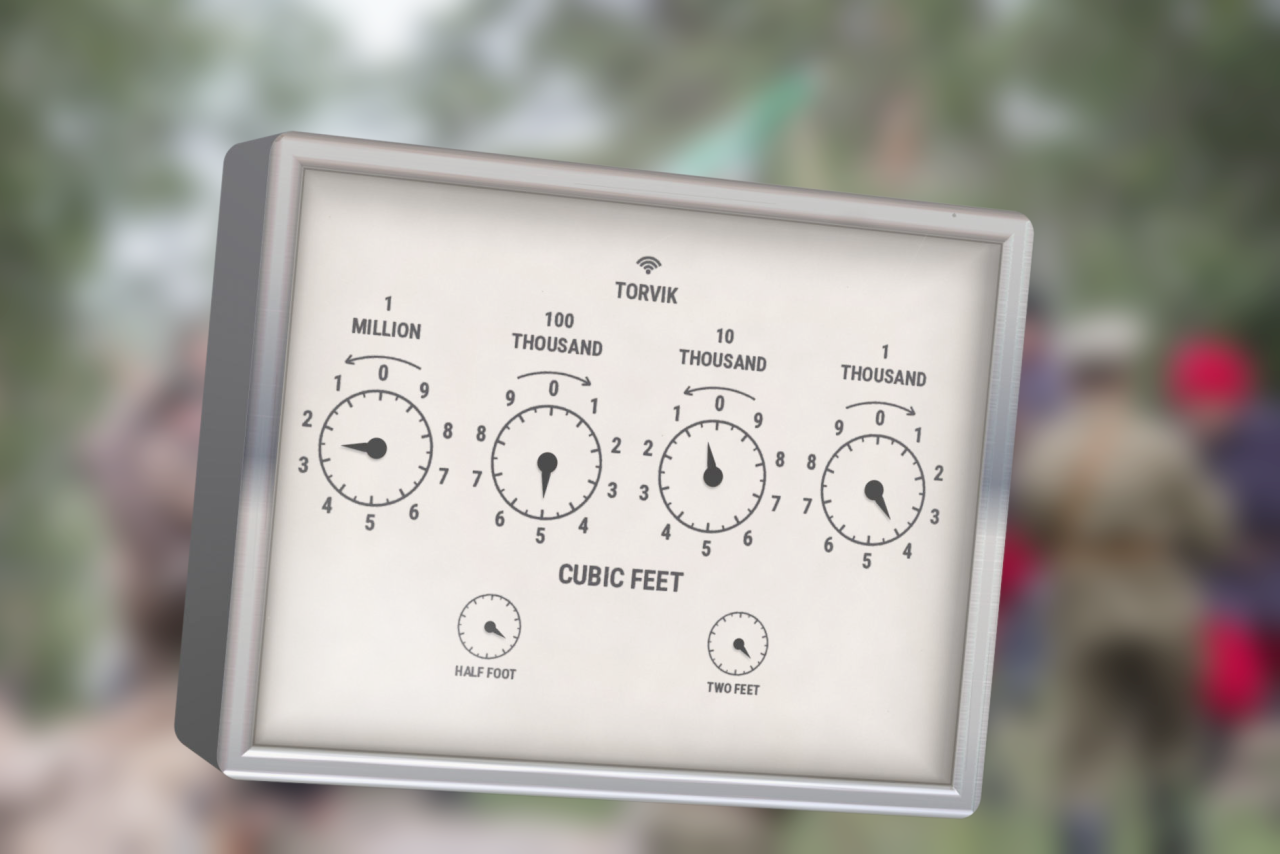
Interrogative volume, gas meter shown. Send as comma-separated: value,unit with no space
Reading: 250400,ft³
